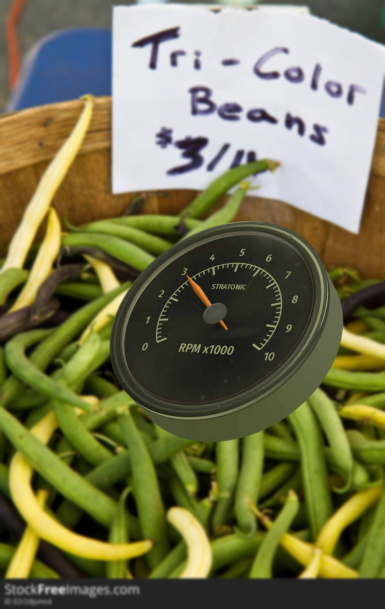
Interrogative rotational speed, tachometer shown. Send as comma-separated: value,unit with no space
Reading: 3000,rpm
